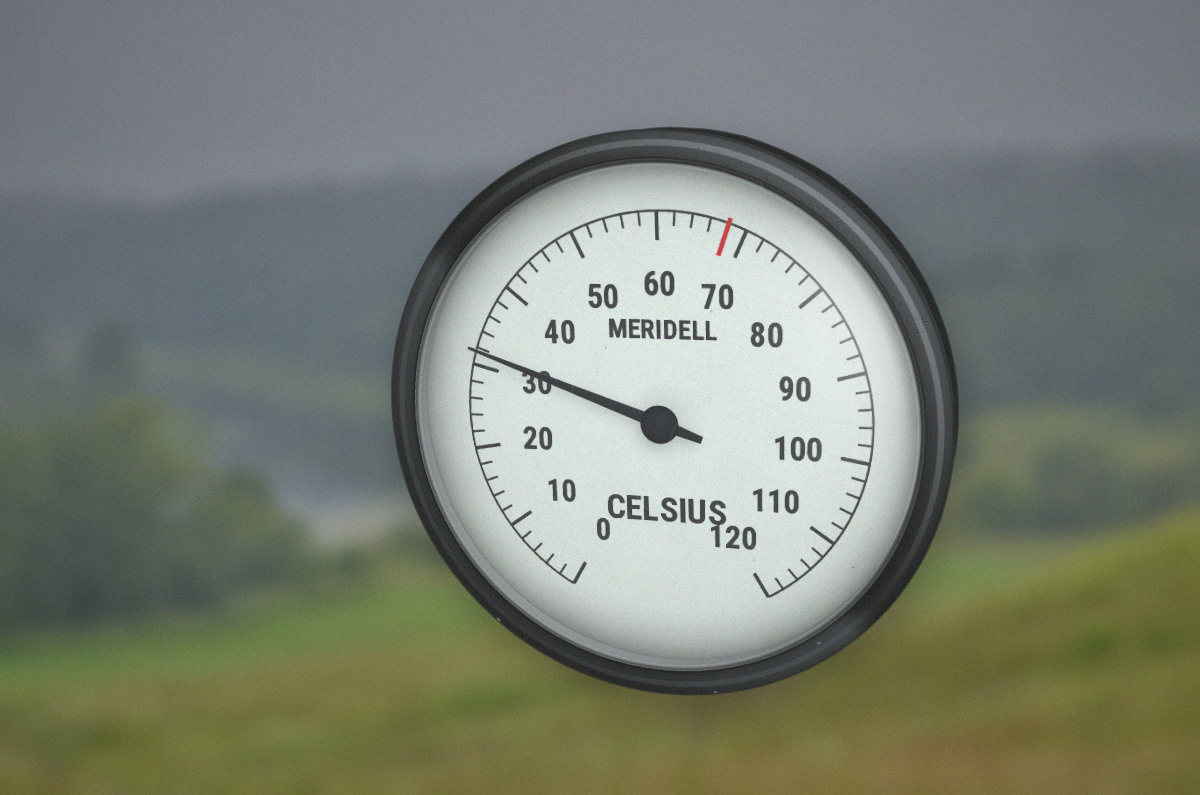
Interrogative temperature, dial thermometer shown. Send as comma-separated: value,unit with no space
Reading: 32,°C
